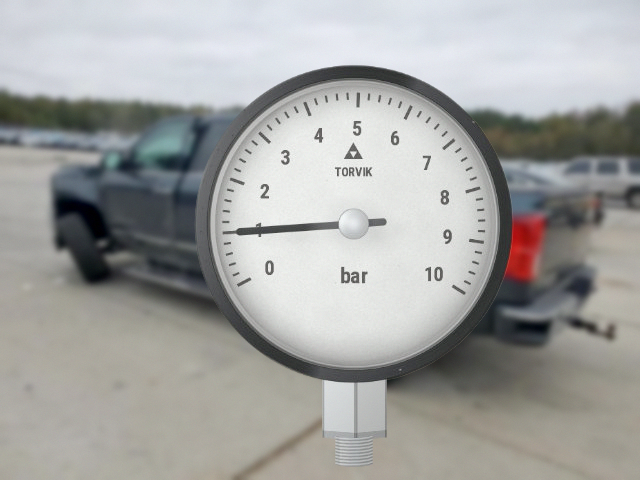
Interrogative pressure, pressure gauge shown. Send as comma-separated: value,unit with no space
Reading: 1,bar
